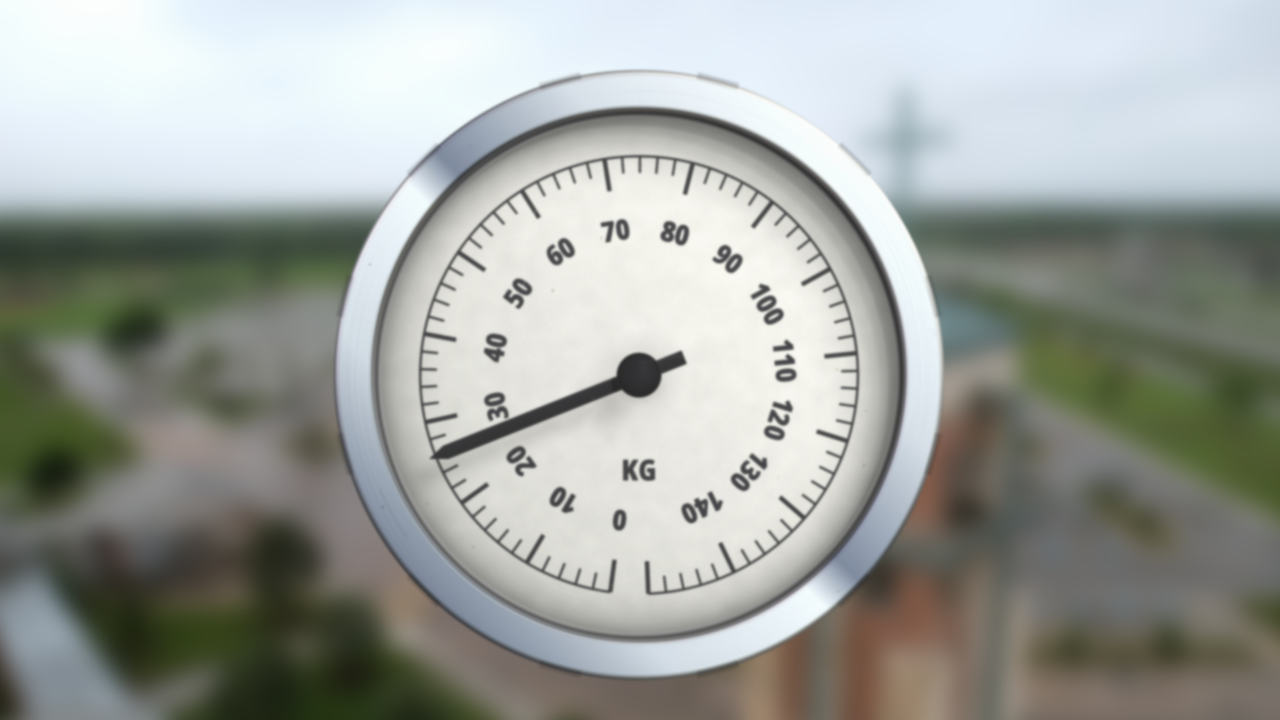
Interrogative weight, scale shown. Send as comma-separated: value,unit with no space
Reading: 26,kg
